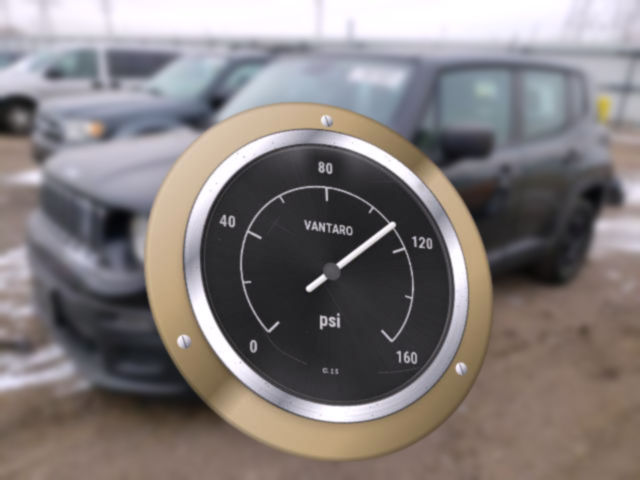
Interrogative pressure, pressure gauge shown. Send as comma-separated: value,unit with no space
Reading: 110,psi
